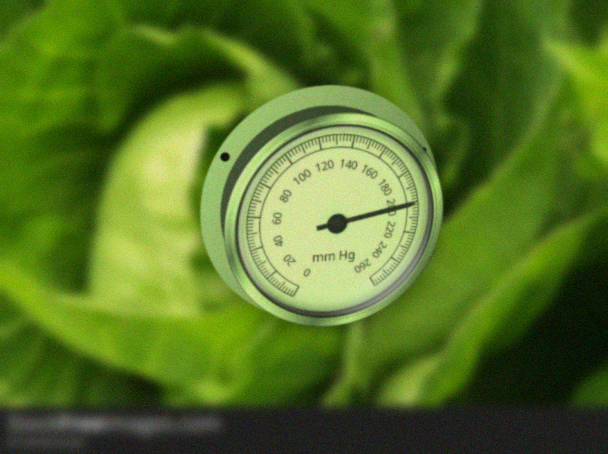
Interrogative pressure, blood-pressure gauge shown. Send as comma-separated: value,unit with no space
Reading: 200,mmHg
